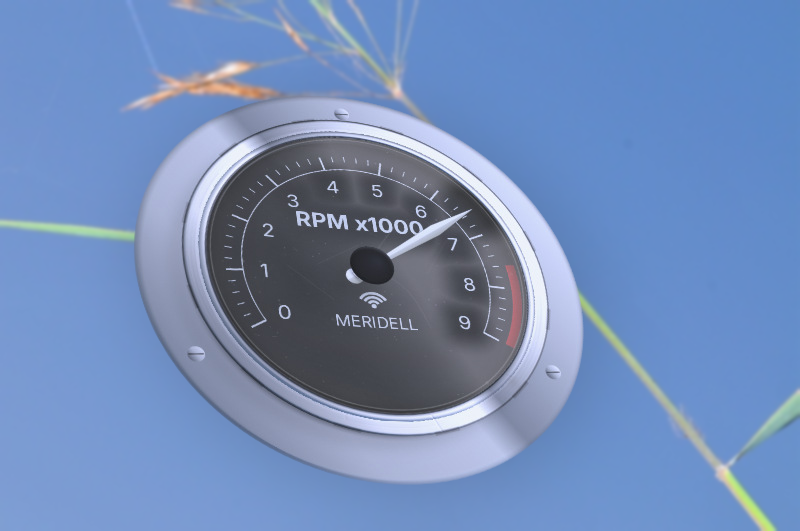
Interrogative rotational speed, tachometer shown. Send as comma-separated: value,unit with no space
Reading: 6600,rpm
